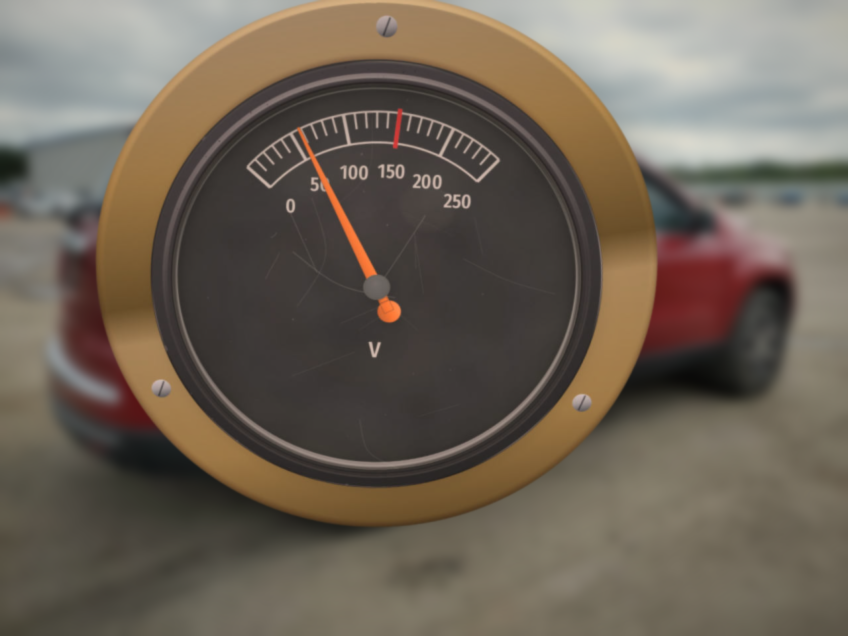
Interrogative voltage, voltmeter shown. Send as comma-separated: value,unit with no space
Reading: 60,V
